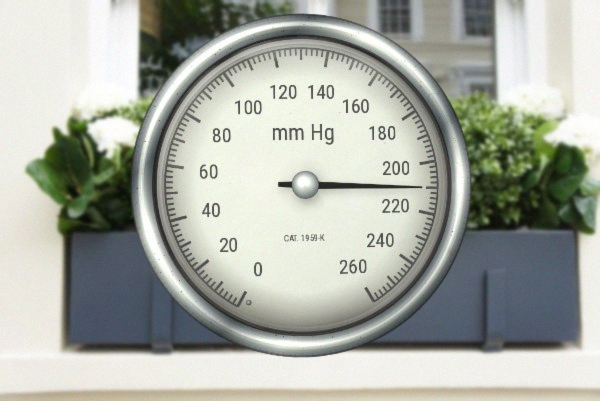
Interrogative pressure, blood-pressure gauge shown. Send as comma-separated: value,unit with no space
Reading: 210,mmHg
